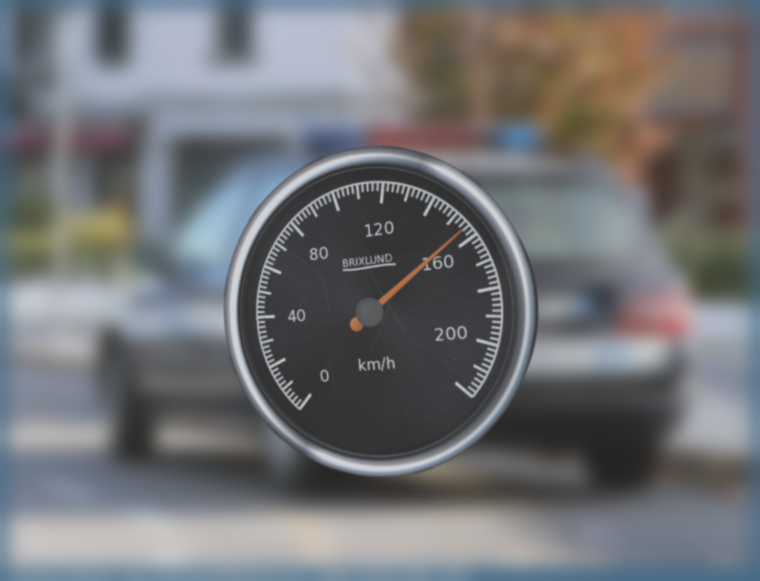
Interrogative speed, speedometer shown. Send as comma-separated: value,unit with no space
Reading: 156,km/h
